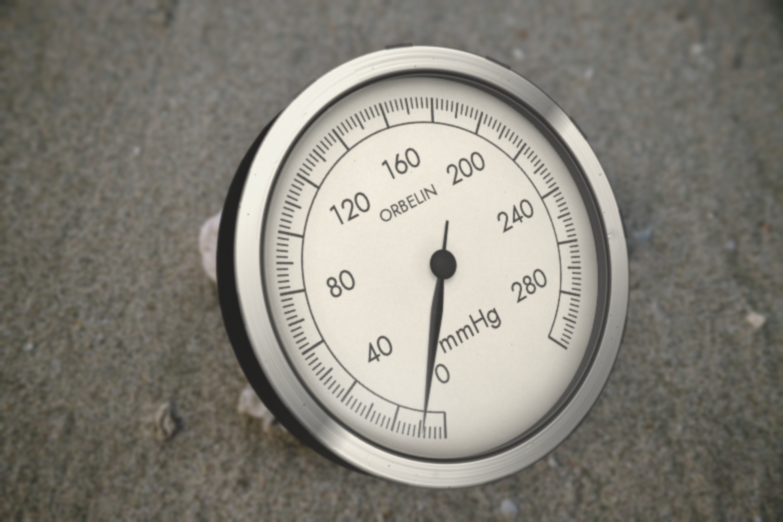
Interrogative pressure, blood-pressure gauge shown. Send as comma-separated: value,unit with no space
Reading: 10,mmHg
